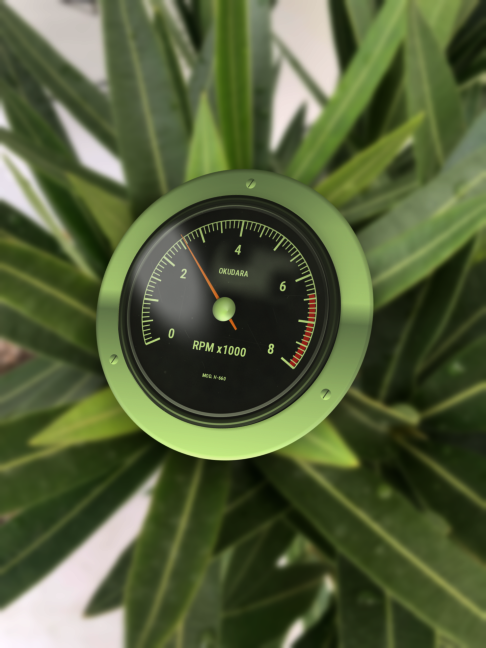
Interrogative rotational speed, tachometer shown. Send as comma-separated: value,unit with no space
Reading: 2600,rpm
